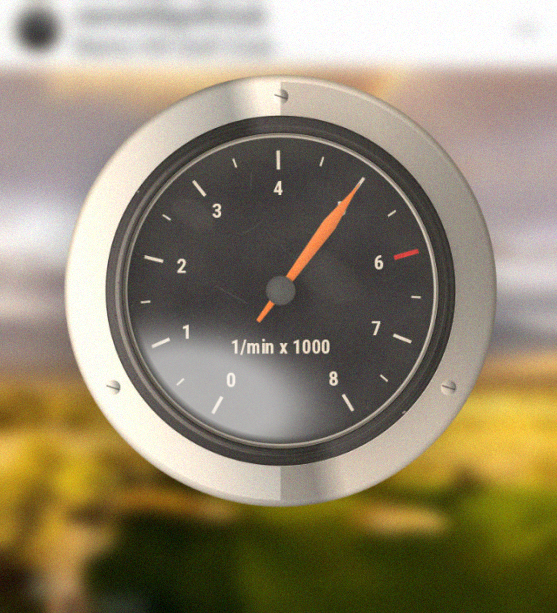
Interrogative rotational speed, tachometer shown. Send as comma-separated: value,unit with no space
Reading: 5000,rpm
